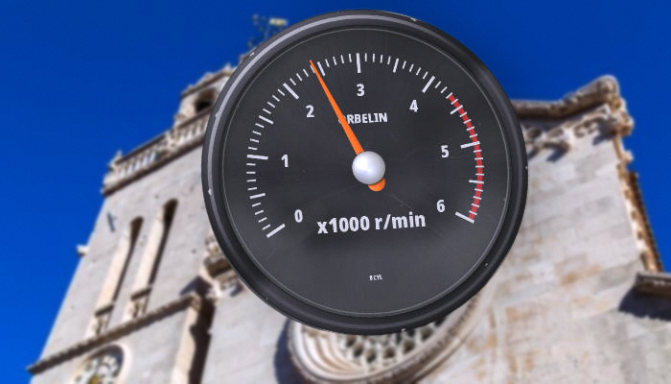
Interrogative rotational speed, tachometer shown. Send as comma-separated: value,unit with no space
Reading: 2400,rpm
